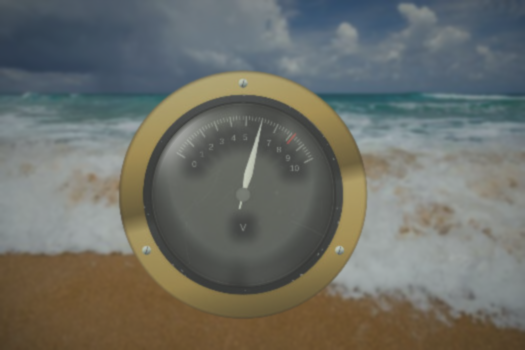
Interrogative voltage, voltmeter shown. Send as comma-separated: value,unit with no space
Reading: 6,V
